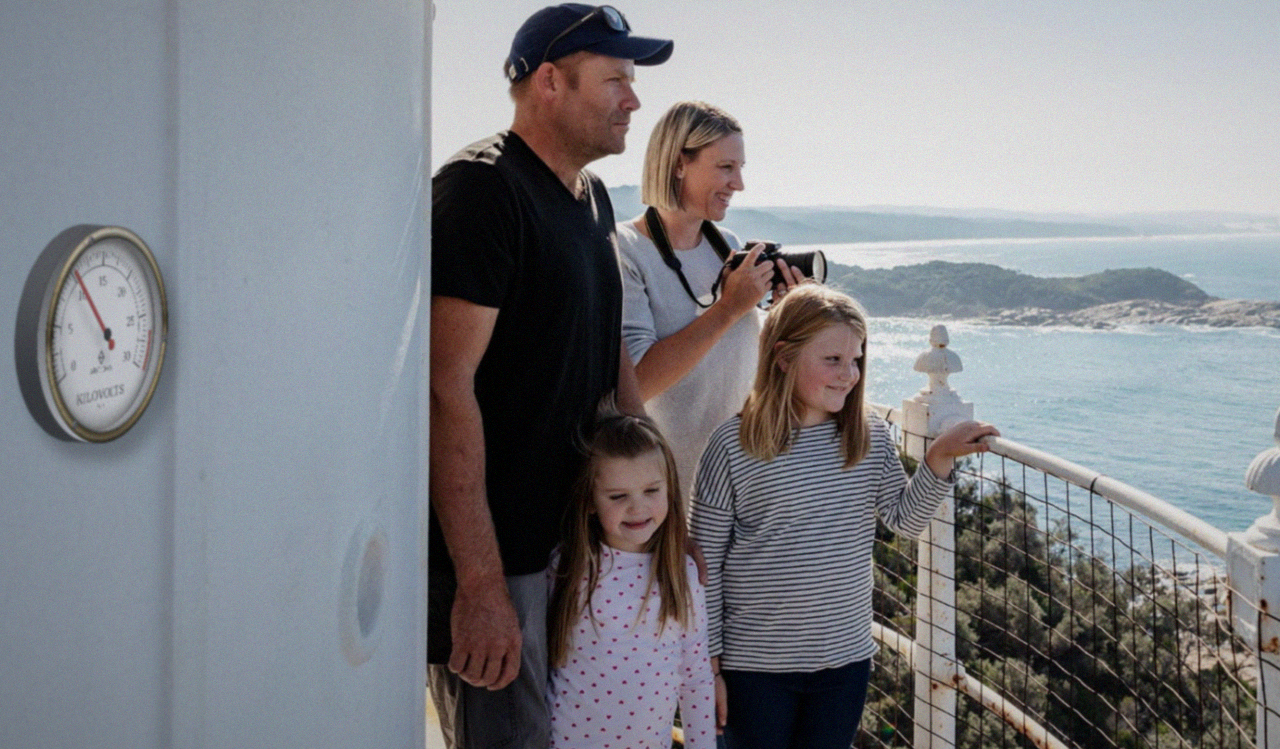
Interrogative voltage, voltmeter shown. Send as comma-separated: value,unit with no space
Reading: 10,kV
